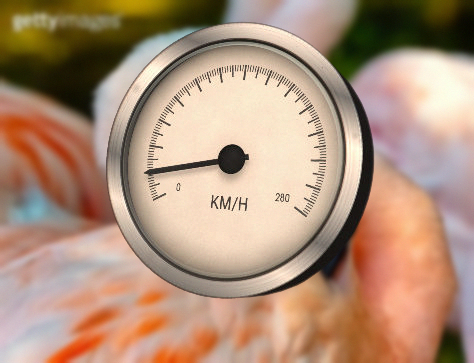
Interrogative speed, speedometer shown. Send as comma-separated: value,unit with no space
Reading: 20,km/h
